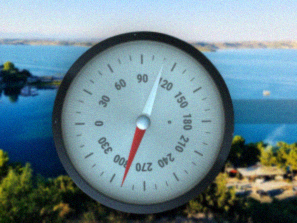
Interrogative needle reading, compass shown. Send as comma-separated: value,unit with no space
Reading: 290,°
